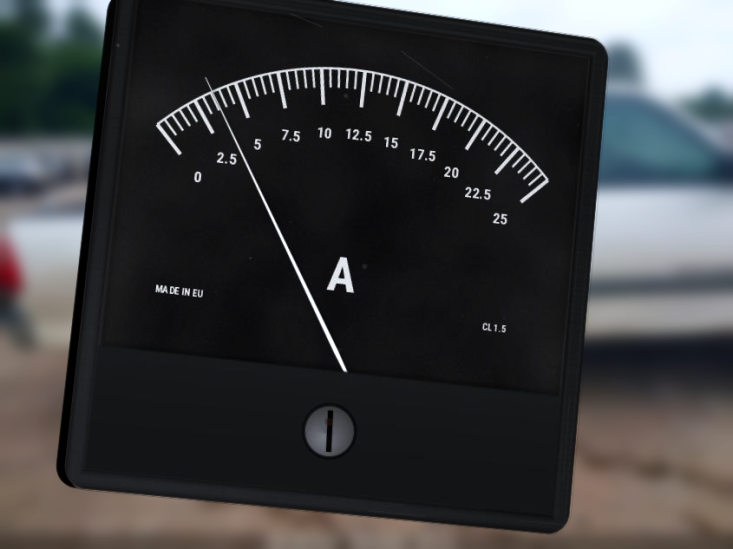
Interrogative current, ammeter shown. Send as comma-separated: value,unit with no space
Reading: 3.5,A
